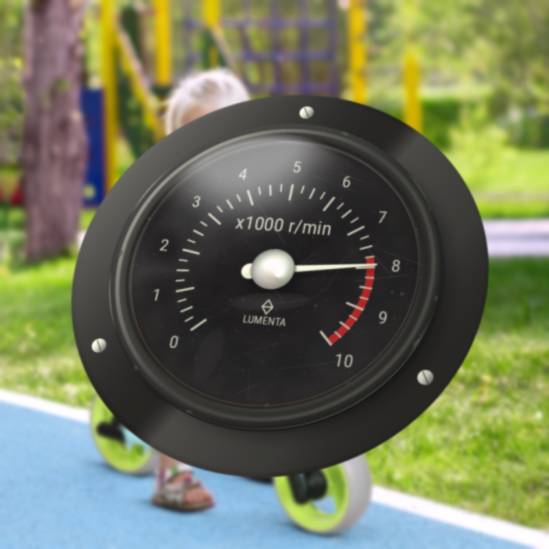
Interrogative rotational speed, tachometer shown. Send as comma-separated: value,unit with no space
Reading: 8000,rpm
